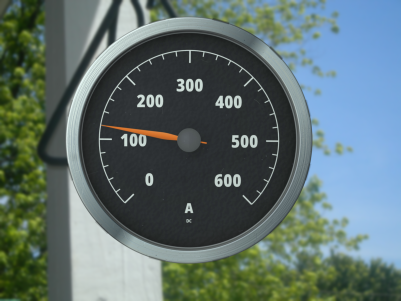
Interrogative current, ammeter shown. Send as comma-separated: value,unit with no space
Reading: 120,A
